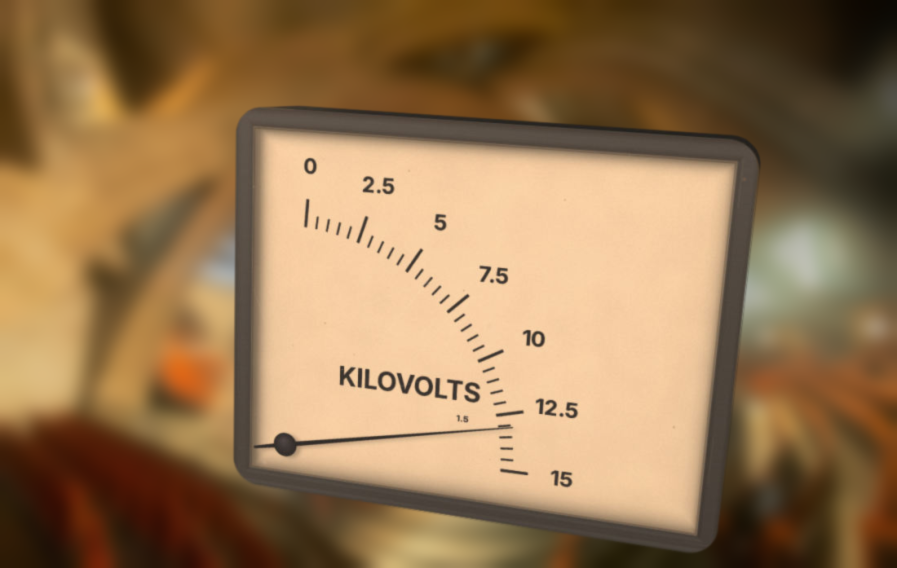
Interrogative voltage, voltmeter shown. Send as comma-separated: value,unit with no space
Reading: 13,kV
